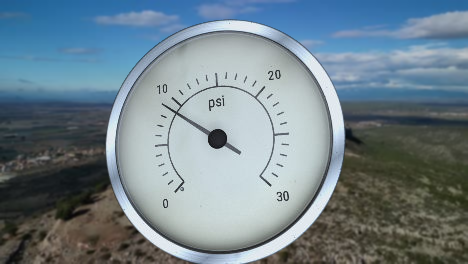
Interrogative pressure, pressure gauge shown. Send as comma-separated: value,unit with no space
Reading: 9,psi
